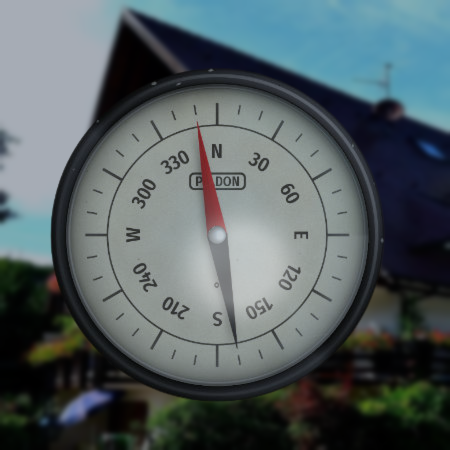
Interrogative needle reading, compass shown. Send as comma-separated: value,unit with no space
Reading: 350,°
